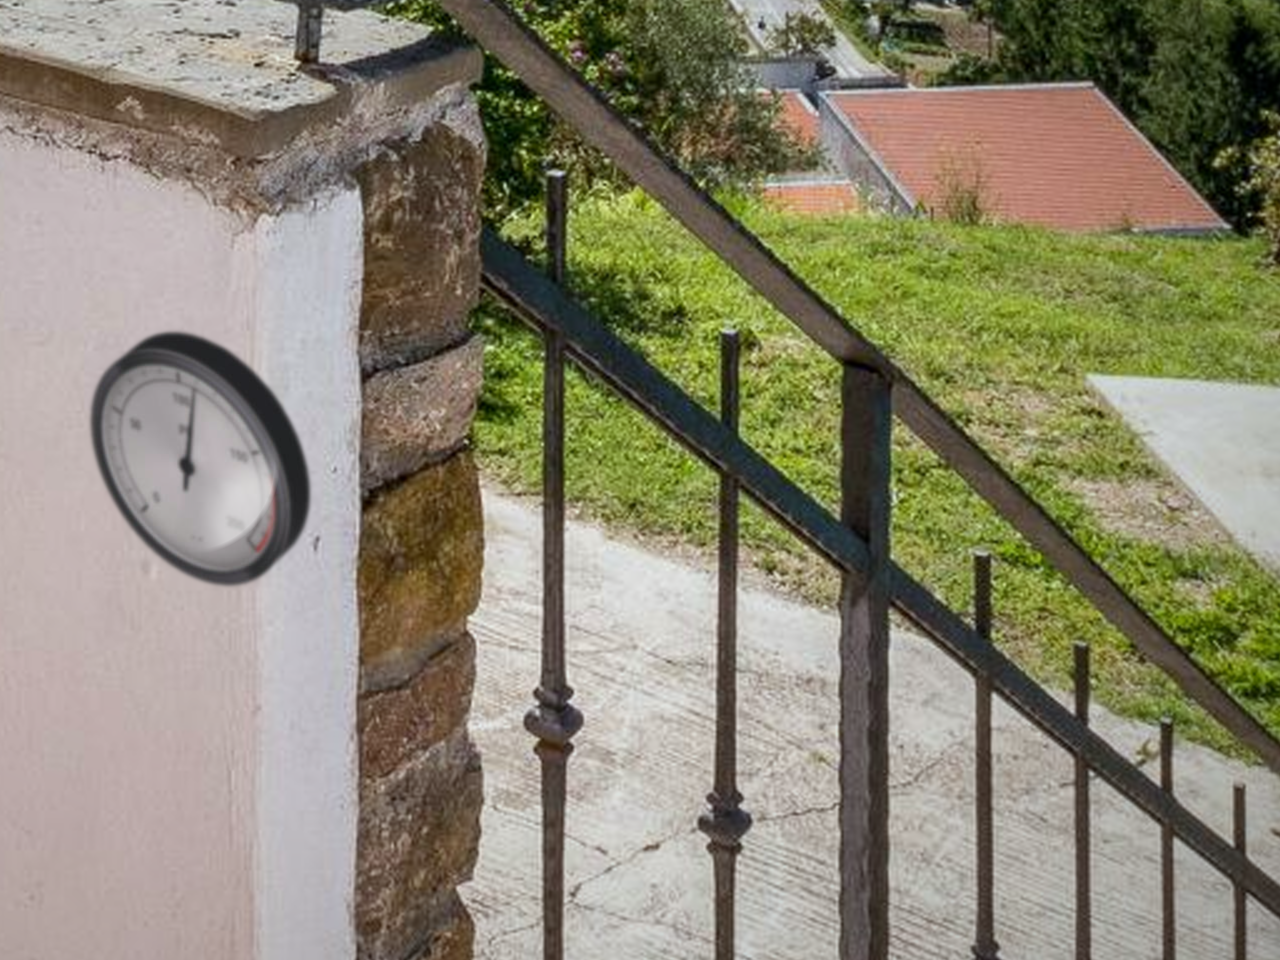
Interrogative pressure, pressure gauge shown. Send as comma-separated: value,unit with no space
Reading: 110,psi
